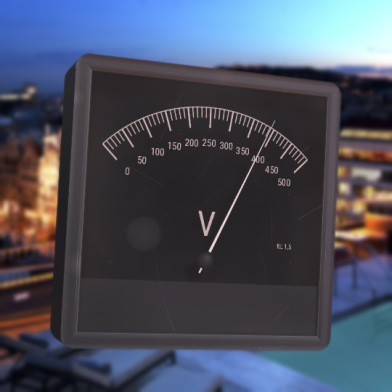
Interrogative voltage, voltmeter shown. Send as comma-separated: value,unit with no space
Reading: 390,V
